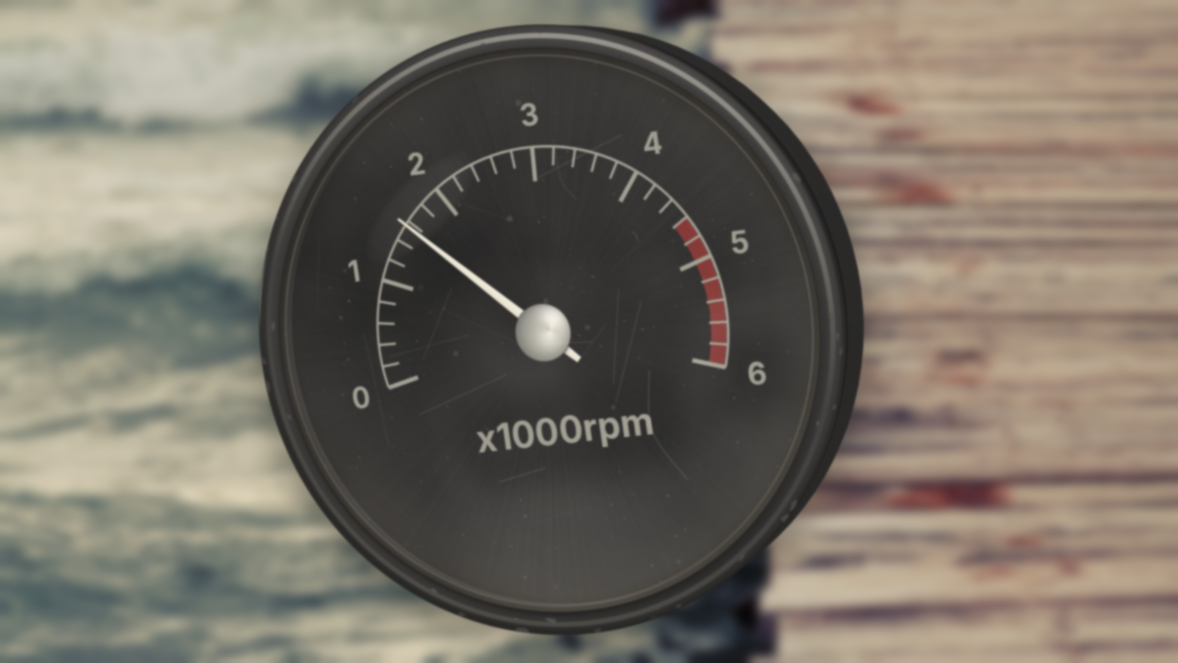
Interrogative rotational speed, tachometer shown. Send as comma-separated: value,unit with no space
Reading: 1600,rpm
